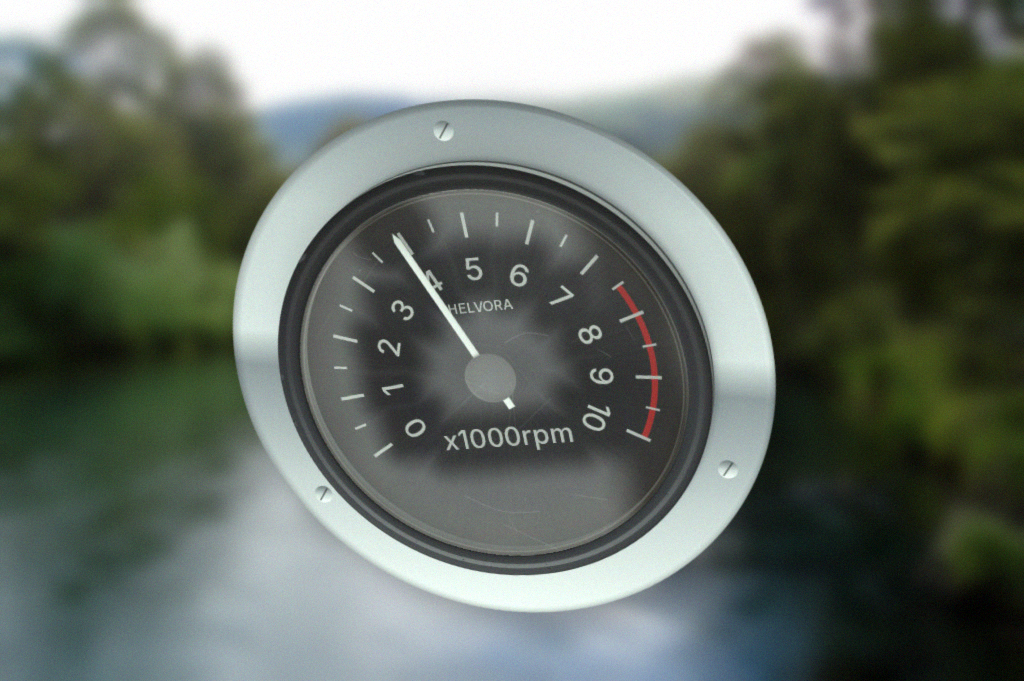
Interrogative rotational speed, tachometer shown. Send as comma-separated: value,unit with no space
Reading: 4000,rpm
